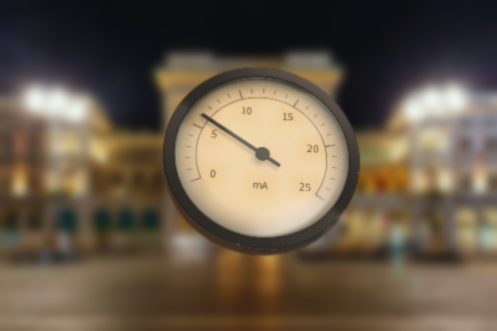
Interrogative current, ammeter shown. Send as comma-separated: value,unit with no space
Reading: 6,mA
